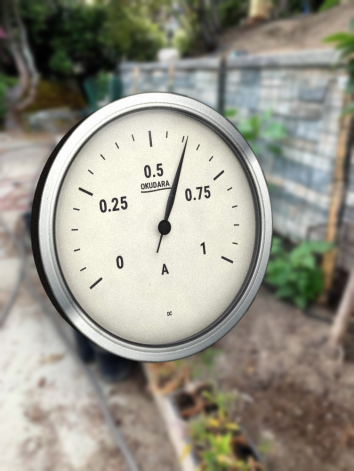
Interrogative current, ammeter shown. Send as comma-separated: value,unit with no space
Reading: 0.6,A
